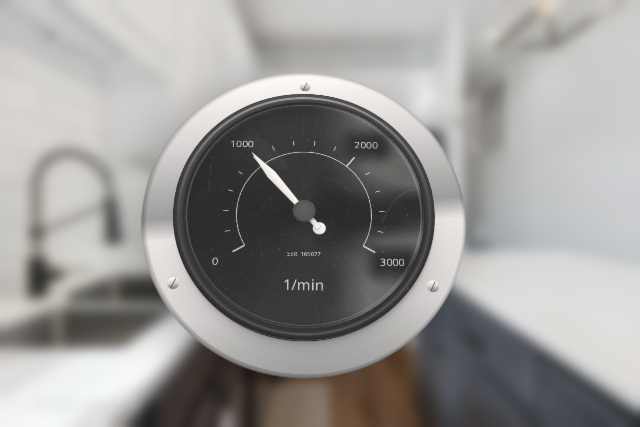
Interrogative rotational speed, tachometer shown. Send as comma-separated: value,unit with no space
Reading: 1000,rpm
